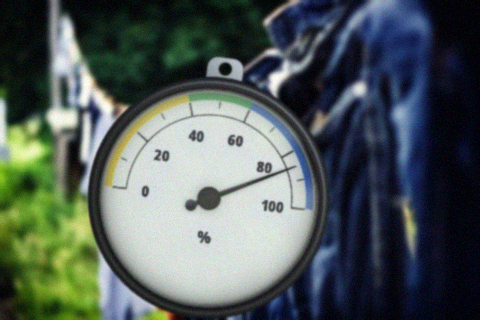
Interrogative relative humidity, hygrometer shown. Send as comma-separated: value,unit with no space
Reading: 85,%
